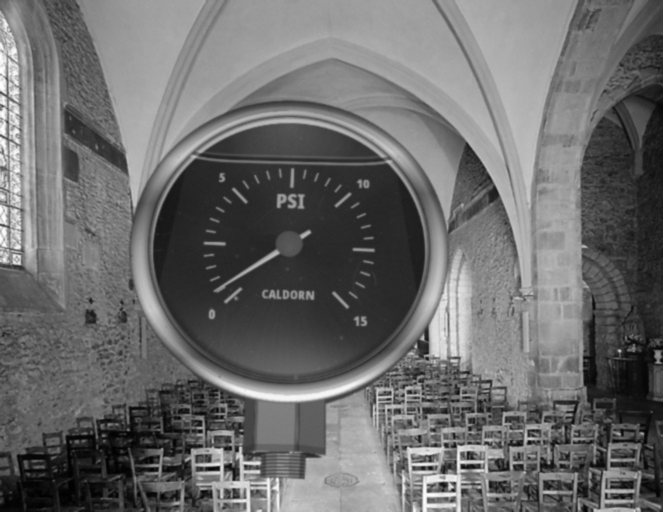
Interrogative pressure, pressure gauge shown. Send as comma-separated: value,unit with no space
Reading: 0.5,psi
